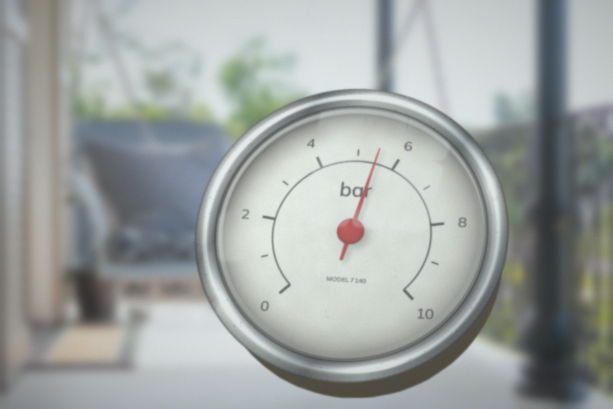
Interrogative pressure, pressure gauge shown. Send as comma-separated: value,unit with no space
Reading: 5.5,bar
